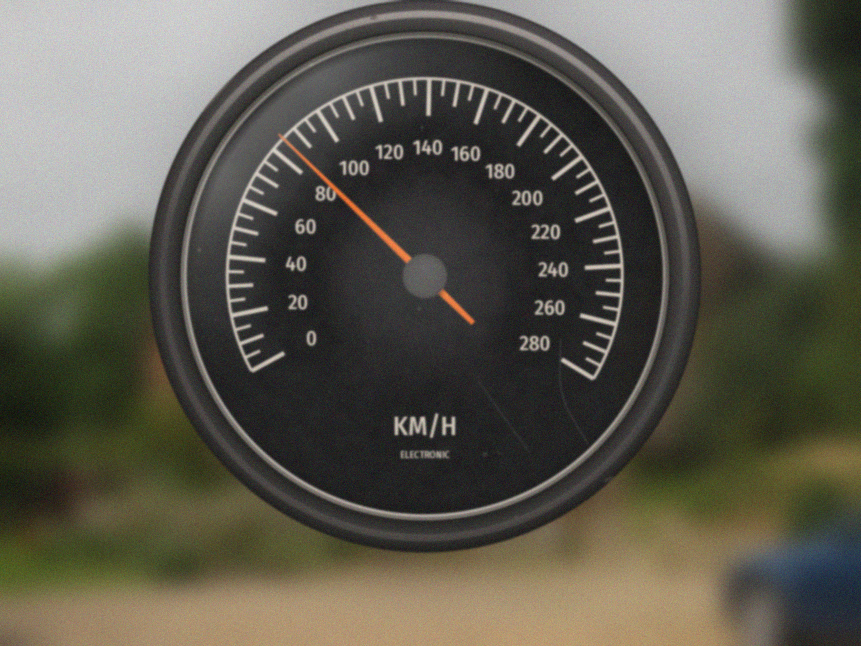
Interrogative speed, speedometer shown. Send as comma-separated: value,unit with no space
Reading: 85,km/h
